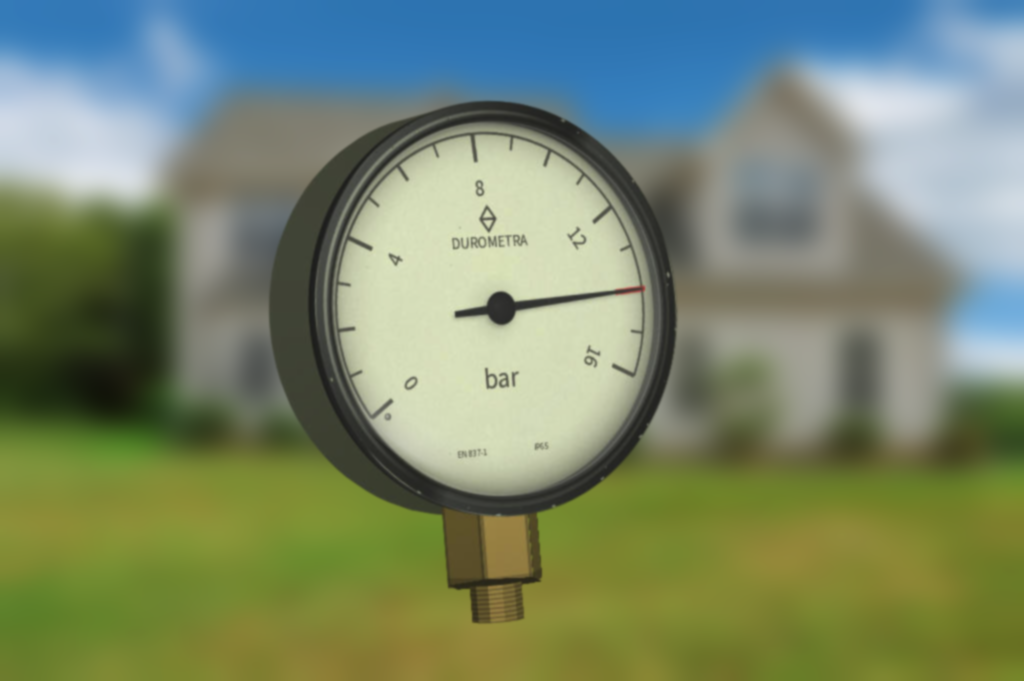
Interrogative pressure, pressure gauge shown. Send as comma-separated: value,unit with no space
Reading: 14,bar
